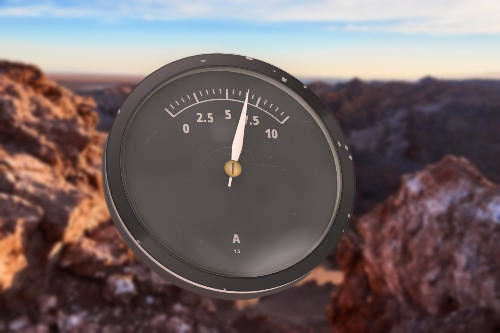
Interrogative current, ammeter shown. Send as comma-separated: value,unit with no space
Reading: 6.5,A
